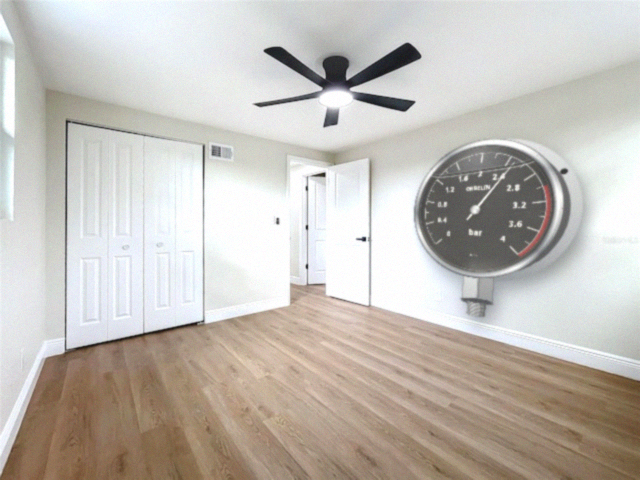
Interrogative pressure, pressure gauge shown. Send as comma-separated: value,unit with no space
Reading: 2.5,bar
